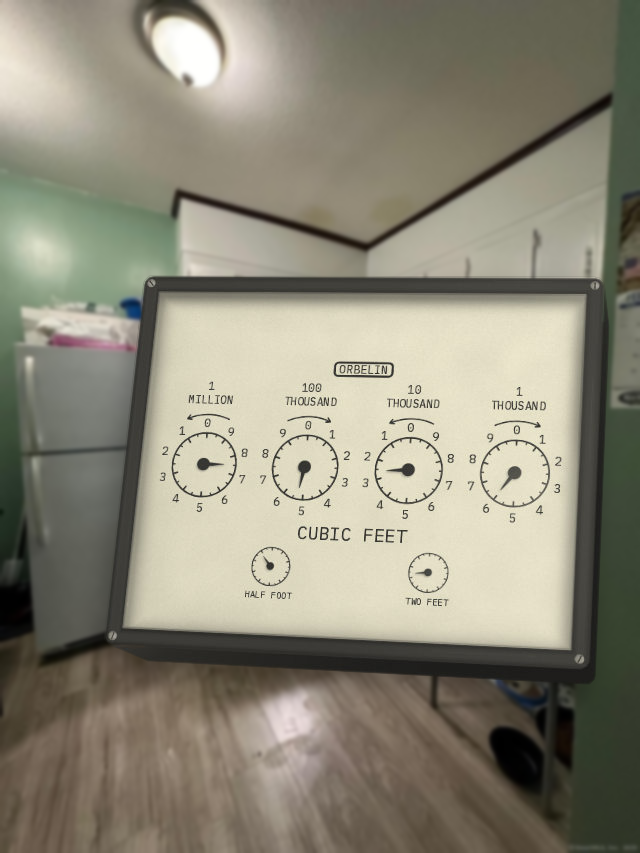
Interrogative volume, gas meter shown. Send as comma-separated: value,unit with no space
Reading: 752600,ft³
